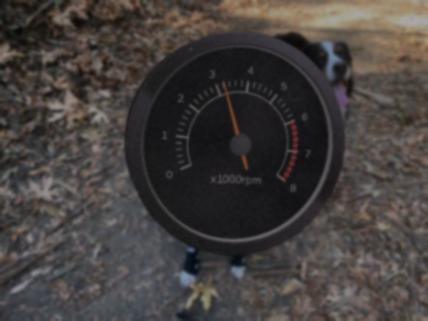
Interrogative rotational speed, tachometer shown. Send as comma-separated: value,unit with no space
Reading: 3200,rpm
